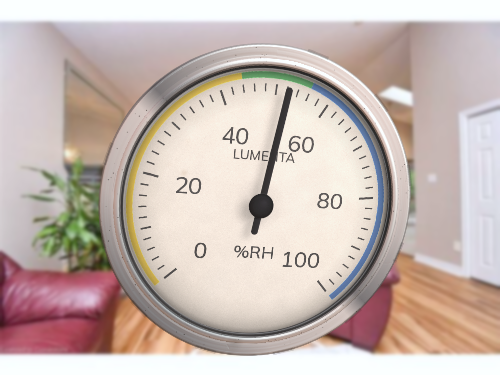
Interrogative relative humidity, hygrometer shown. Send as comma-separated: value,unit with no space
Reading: 52,%
